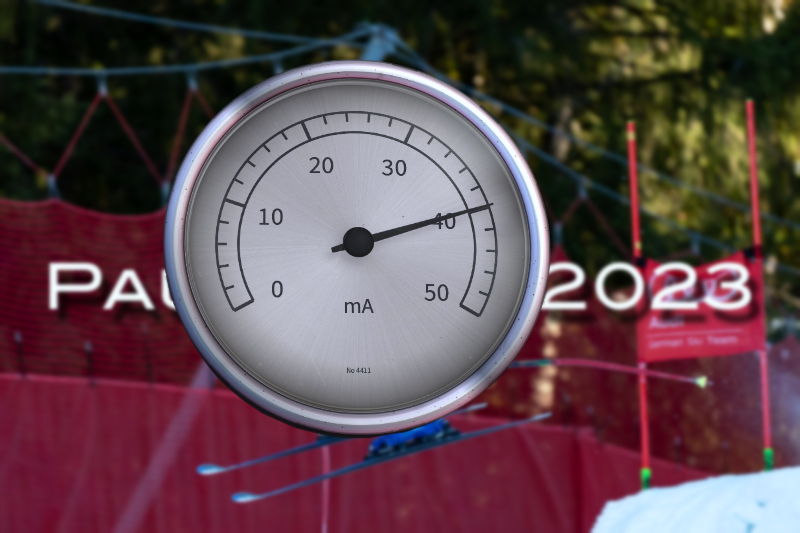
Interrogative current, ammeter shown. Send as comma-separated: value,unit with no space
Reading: 40,mA
